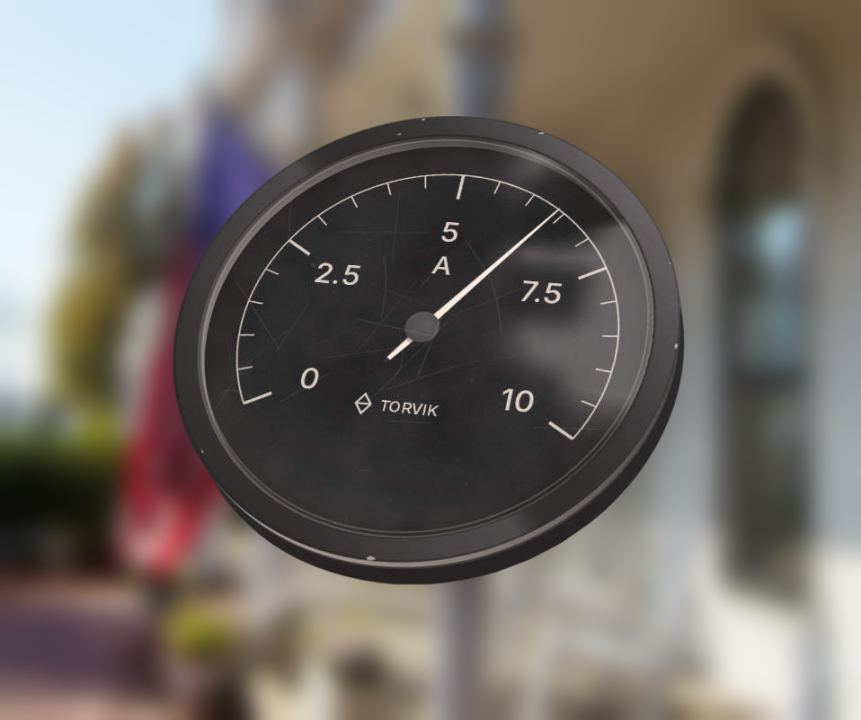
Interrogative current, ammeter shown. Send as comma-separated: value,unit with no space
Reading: 6.5,A
